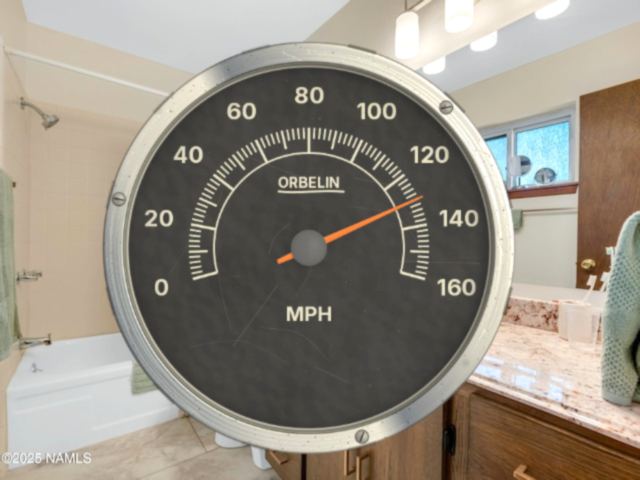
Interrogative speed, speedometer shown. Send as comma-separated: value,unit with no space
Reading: 130,mph
